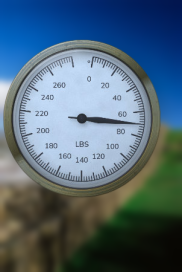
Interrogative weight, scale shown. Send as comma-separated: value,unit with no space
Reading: 70,lb
